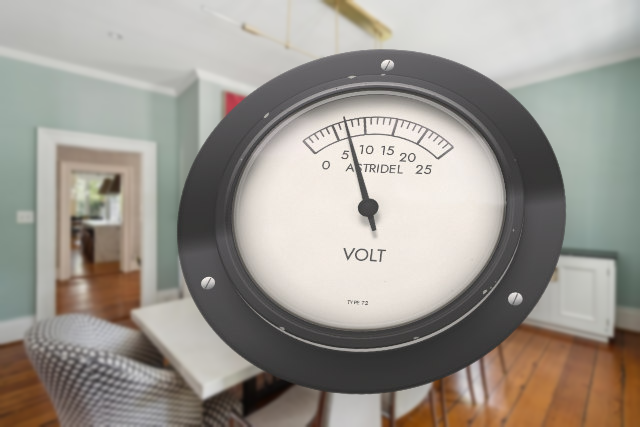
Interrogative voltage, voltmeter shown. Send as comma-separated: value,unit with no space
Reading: 7,V
